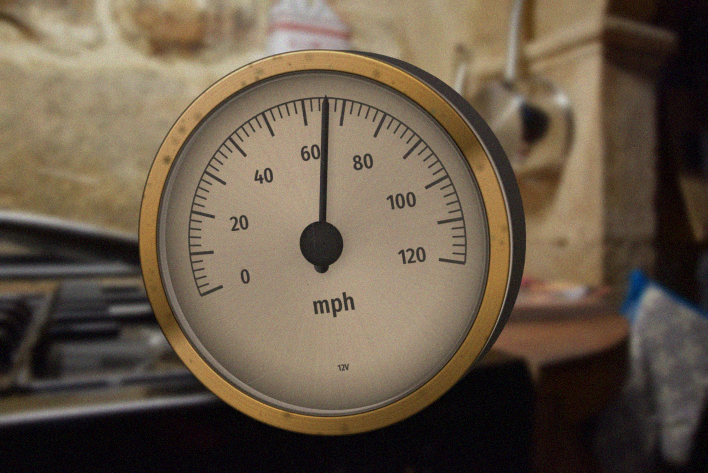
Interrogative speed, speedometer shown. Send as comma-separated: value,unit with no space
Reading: 66,mph
